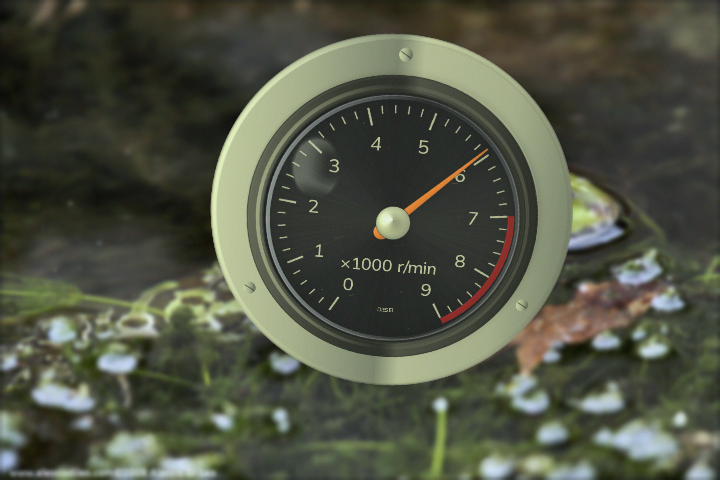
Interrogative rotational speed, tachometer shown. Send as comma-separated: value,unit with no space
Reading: 5900,rpm
